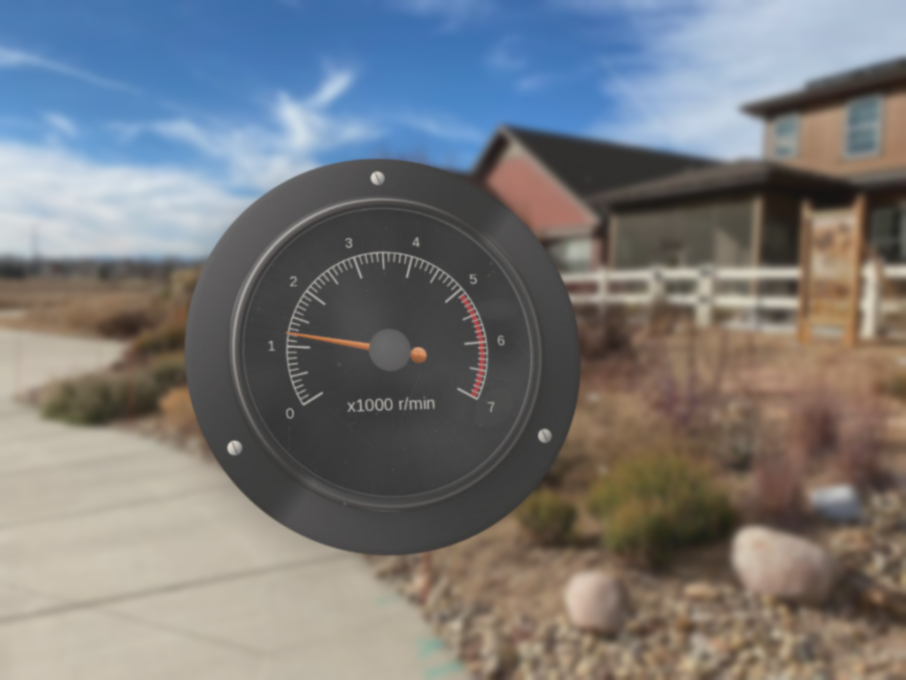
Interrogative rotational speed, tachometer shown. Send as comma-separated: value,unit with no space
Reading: 1200,rpm
